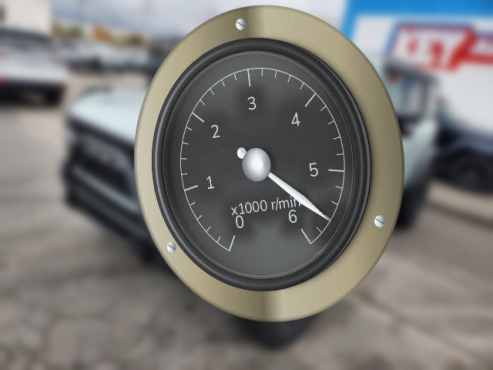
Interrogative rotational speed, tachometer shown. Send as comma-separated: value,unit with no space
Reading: 5600,rpm
